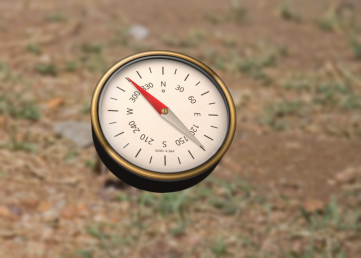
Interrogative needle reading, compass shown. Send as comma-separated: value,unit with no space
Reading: 315,°
